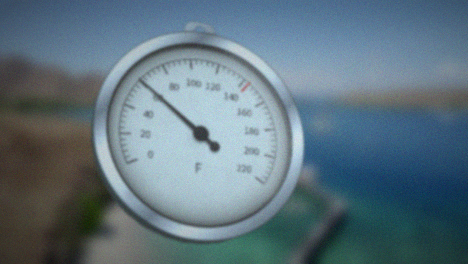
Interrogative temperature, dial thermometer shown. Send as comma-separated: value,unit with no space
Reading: 60,°F
